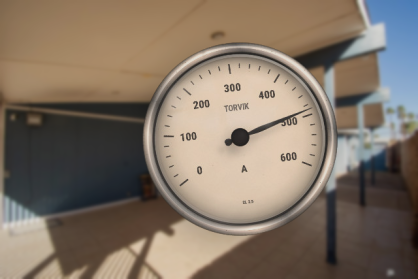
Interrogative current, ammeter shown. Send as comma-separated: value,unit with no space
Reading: 490,A
